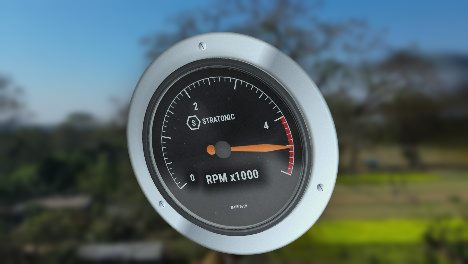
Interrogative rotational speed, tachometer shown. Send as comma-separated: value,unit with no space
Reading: 4500,rpm
